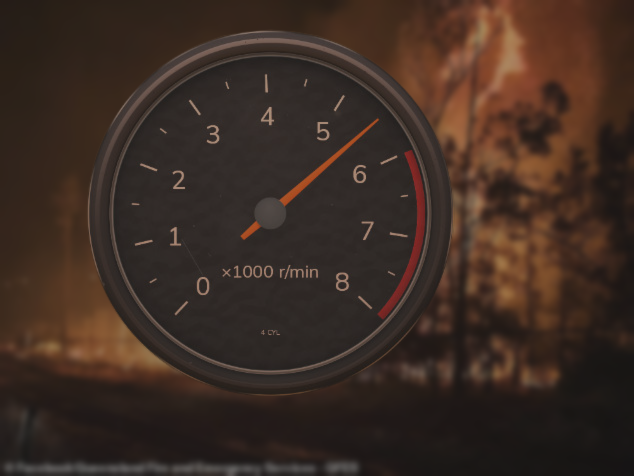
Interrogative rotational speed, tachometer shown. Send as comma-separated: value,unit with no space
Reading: 5500,rpm
